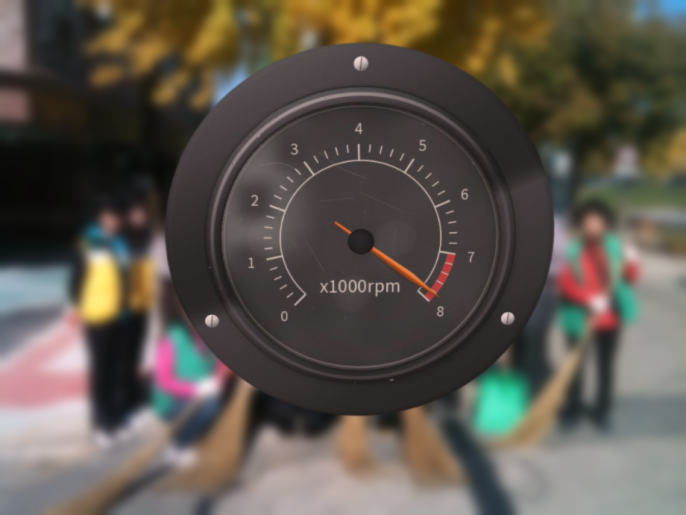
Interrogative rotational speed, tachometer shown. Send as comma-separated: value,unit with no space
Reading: 7800,rpm
